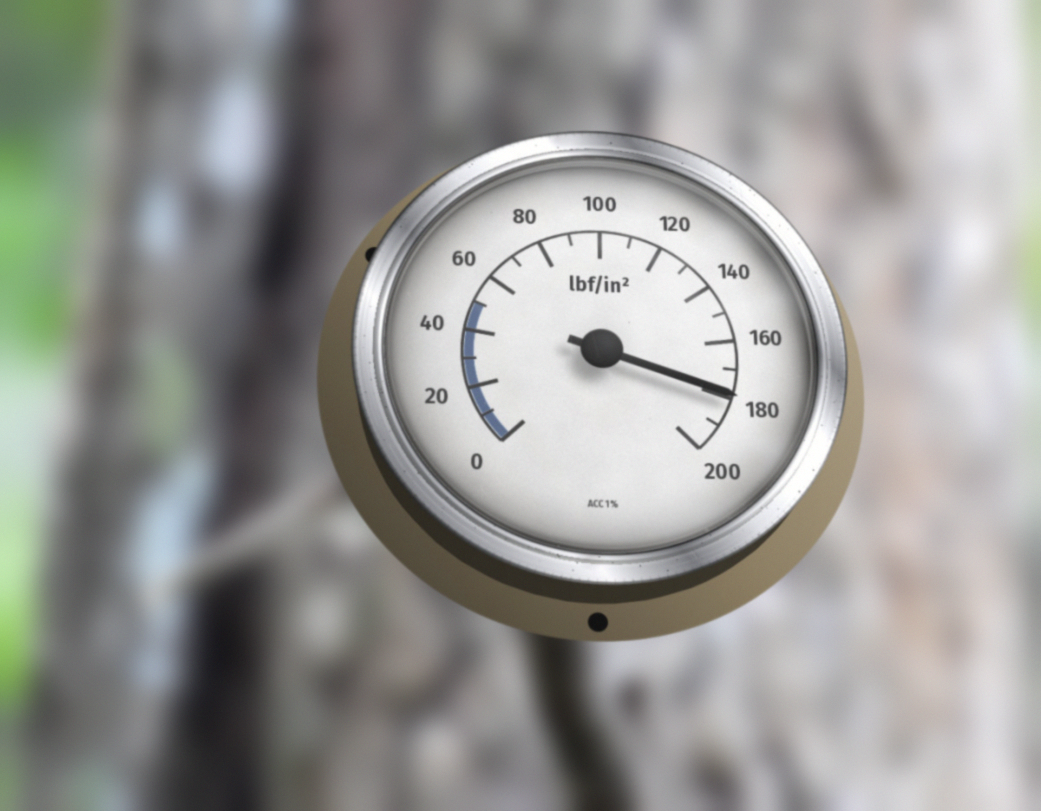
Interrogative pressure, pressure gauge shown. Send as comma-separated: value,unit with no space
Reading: 180,psi
